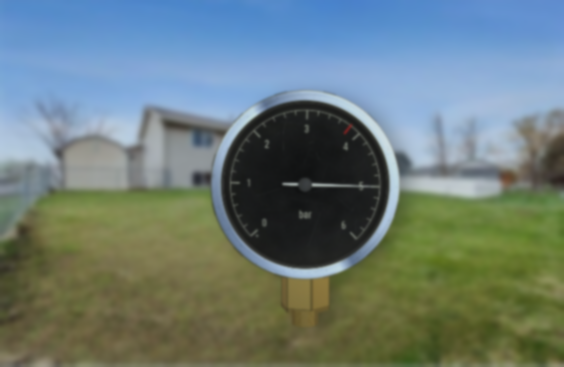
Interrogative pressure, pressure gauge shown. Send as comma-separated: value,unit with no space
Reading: 5,bar
